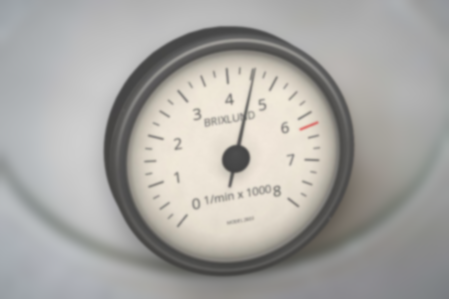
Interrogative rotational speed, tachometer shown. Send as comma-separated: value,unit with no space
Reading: 4500,rpm
